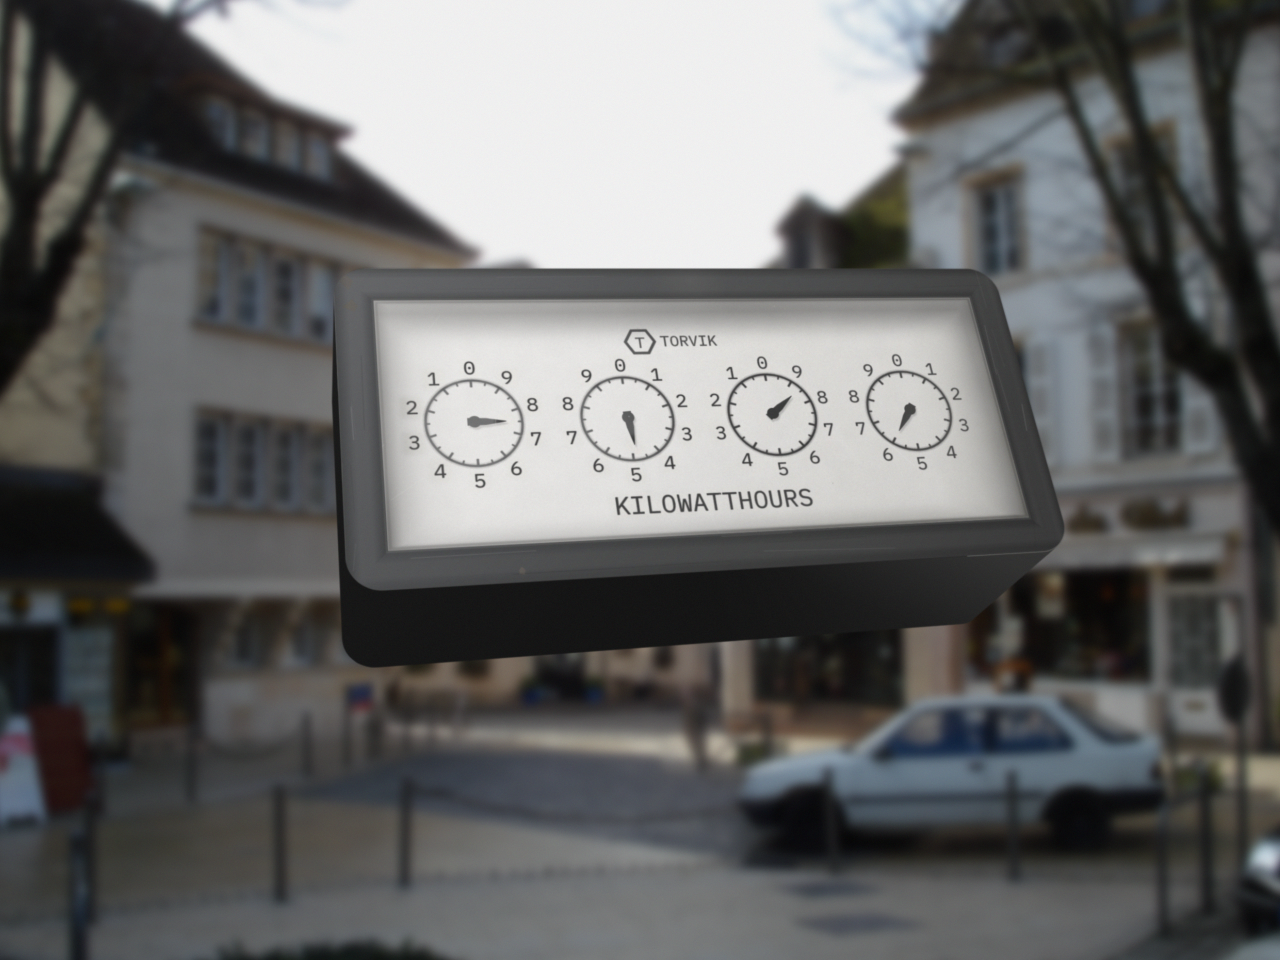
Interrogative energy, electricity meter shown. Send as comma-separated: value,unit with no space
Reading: 7486,kWh
